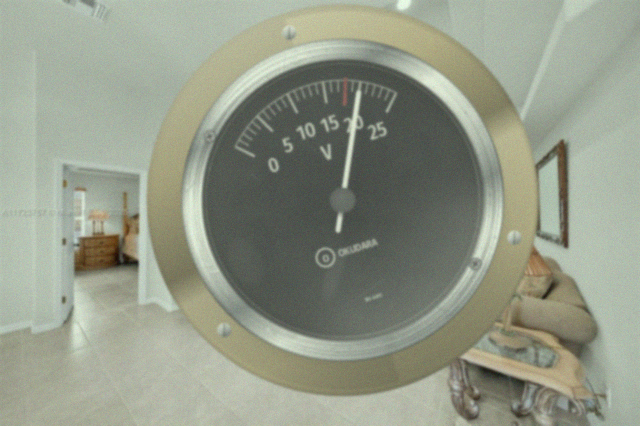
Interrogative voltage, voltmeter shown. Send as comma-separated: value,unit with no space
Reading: 20,V
